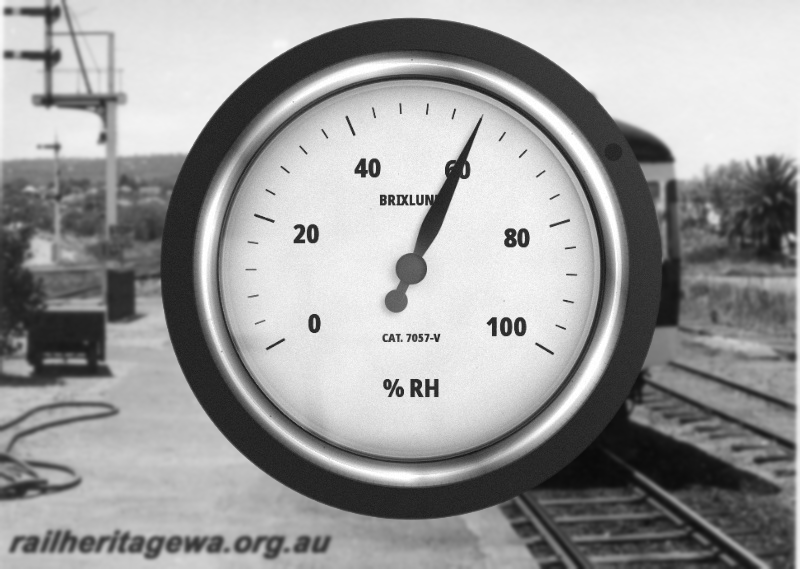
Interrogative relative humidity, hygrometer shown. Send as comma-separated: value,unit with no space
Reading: 60,%
